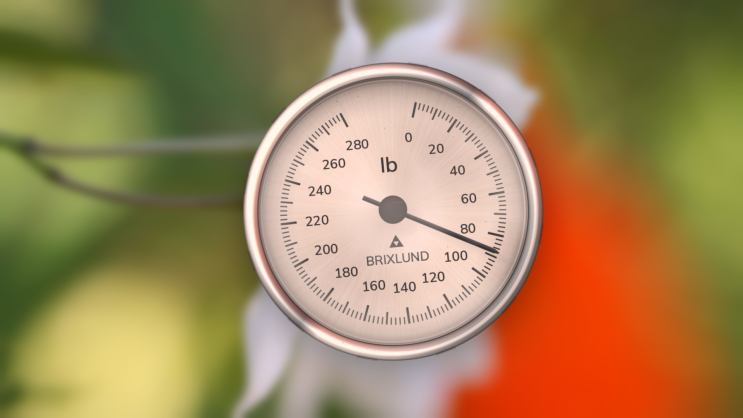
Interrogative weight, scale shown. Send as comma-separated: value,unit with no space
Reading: 88,lb
